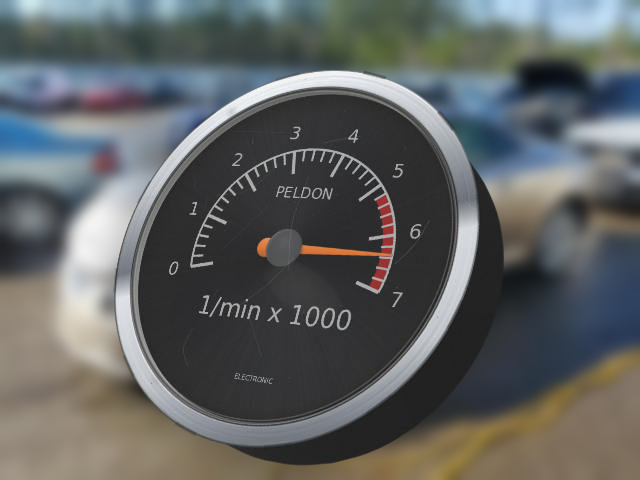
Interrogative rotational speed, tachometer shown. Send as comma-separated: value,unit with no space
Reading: 6400,rpm
